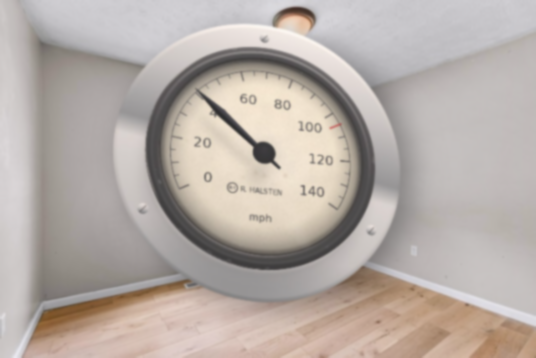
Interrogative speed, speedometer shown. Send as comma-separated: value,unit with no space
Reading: 40,mph
